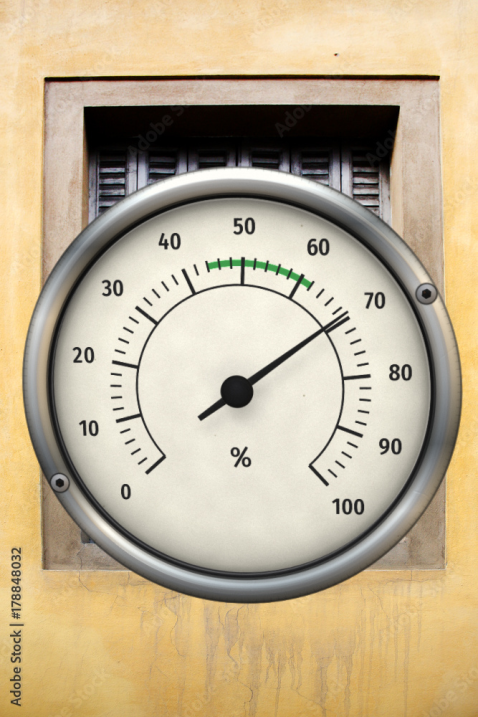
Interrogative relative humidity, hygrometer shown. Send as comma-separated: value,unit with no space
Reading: 69,%
